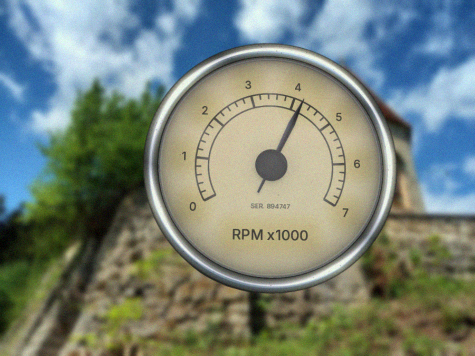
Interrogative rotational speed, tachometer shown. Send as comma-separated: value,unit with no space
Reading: 4200,rpm
